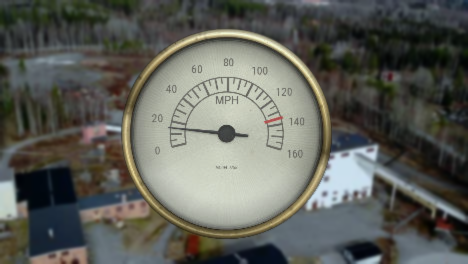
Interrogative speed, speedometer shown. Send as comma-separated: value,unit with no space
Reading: 15,mph
